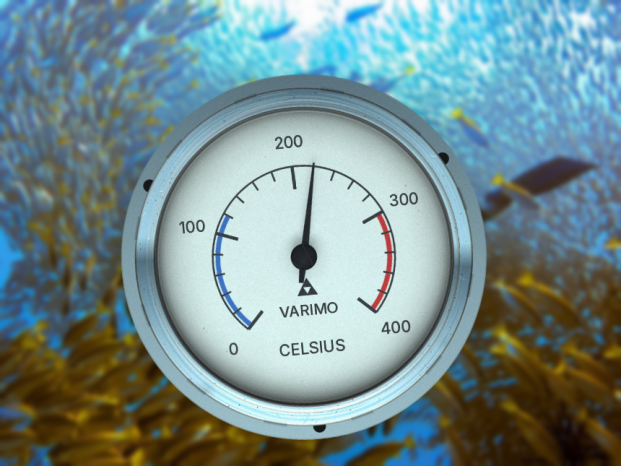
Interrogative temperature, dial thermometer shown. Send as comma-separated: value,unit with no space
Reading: 220,°C
